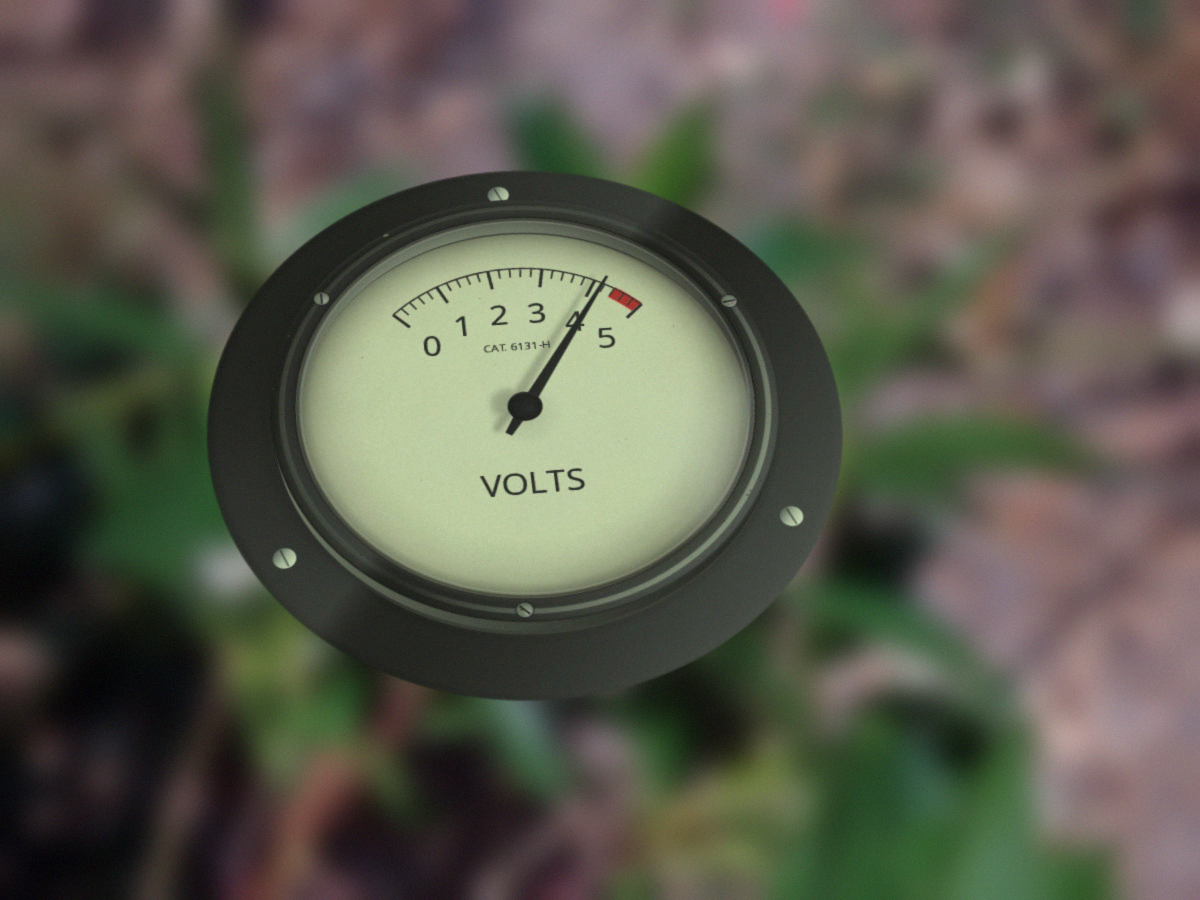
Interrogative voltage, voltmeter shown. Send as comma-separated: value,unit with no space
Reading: 4.2,V
